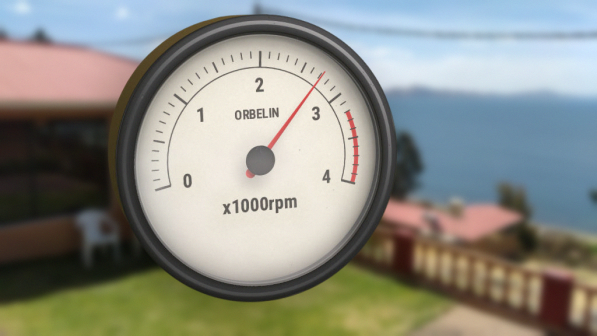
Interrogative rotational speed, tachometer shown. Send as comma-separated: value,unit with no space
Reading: 2700,rpm
